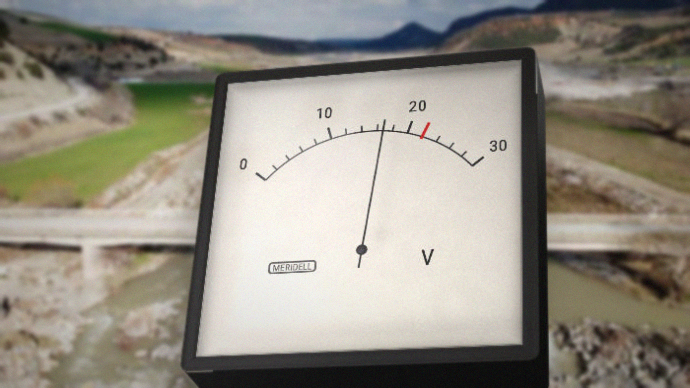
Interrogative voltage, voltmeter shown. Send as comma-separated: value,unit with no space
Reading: 17,V
